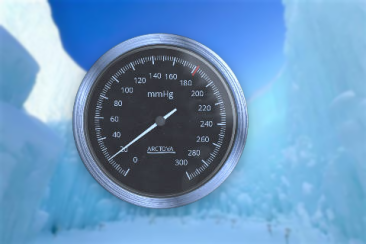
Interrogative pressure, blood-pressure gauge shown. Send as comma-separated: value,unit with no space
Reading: 20,mmHg
